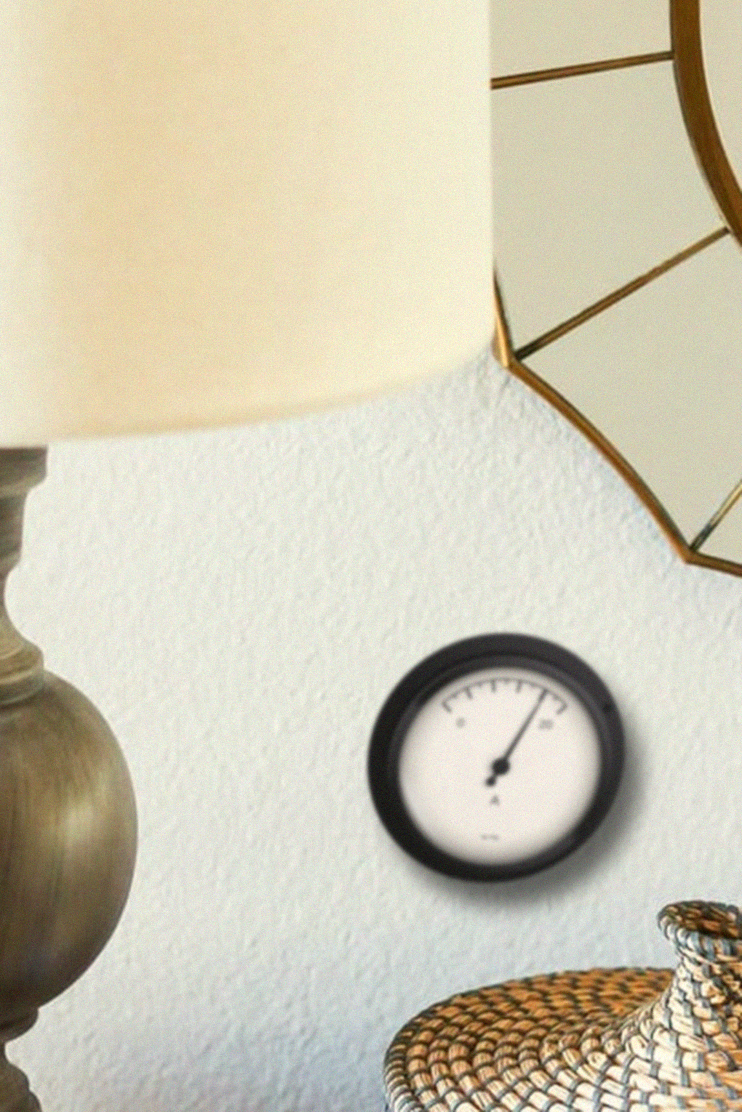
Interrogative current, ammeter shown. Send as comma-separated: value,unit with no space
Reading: 16,A
